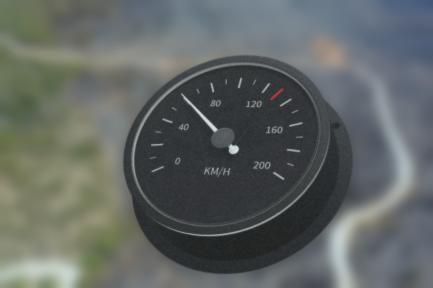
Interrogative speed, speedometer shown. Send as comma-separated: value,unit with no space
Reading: 60,km/h
